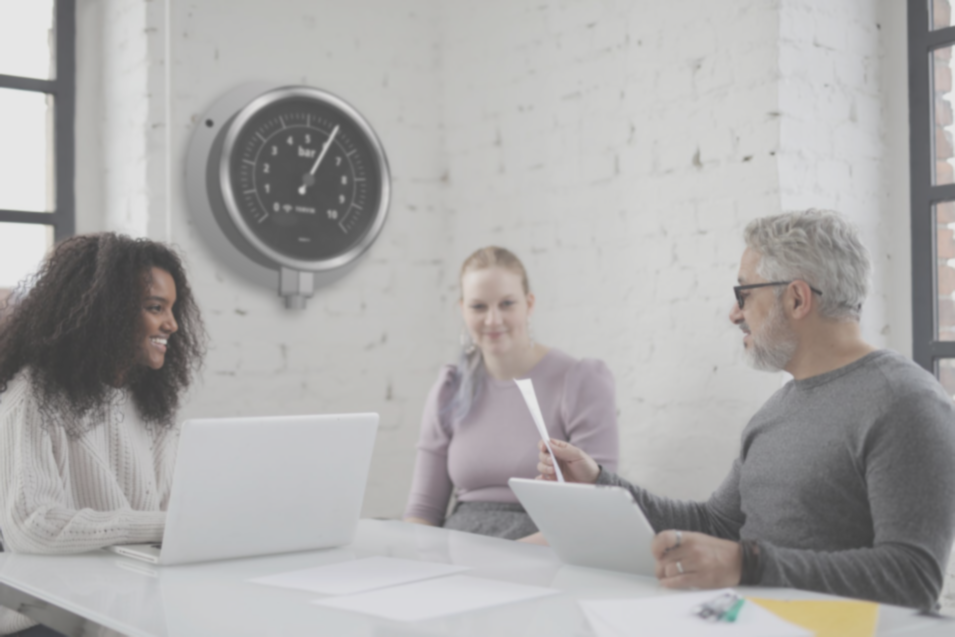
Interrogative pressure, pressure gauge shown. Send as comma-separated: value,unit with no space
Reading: 6,bar
